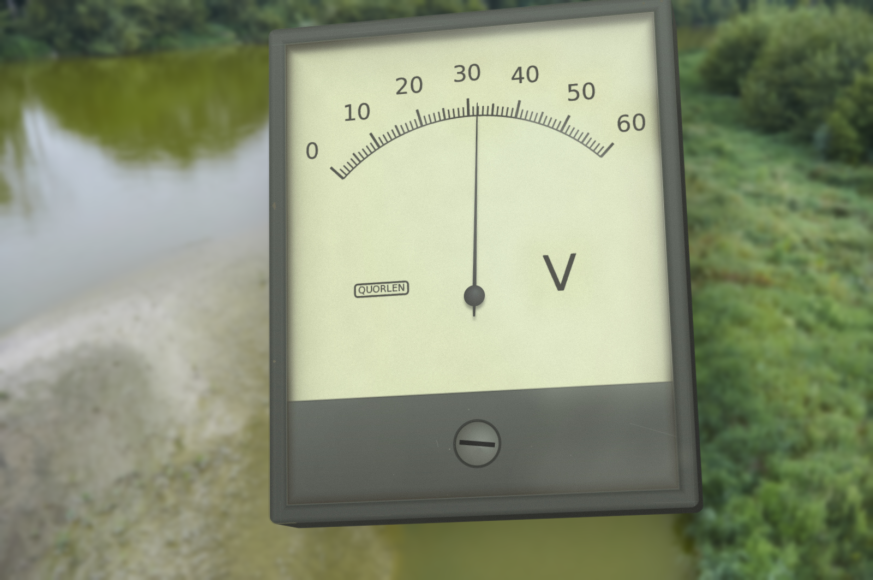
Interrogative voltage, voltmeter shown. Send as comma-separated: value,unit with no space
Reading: 32,V
